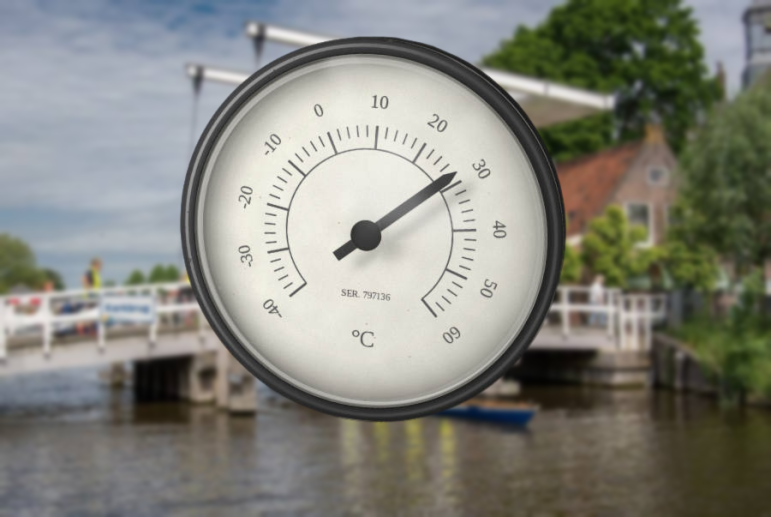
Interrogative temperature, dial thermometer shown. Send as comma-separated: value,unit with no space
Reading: 28,°C
